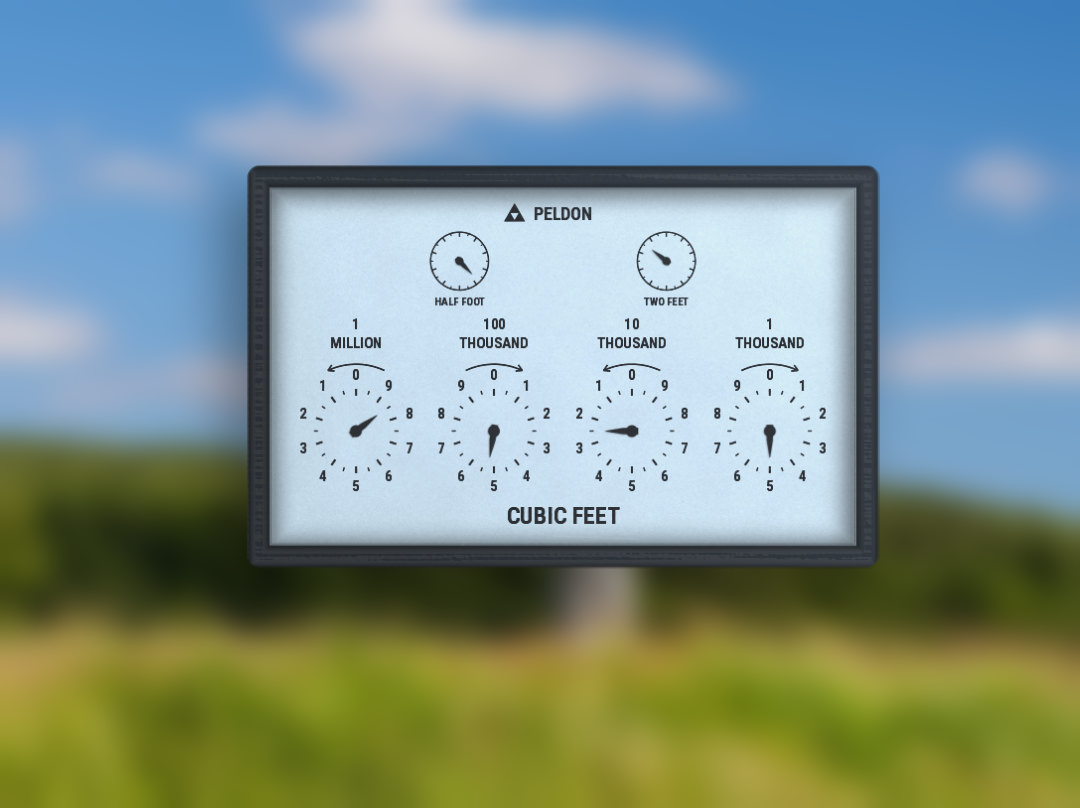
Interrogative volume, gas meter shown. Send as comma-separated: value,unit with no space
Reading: 852500,ft³
